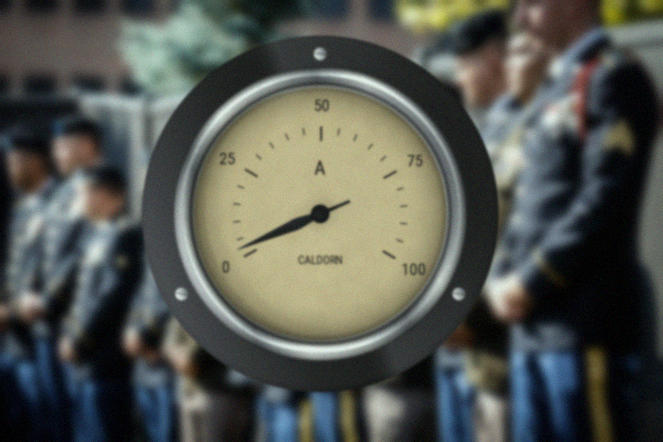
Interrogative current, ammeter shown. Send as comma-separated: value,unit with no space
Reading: 2.5,A
